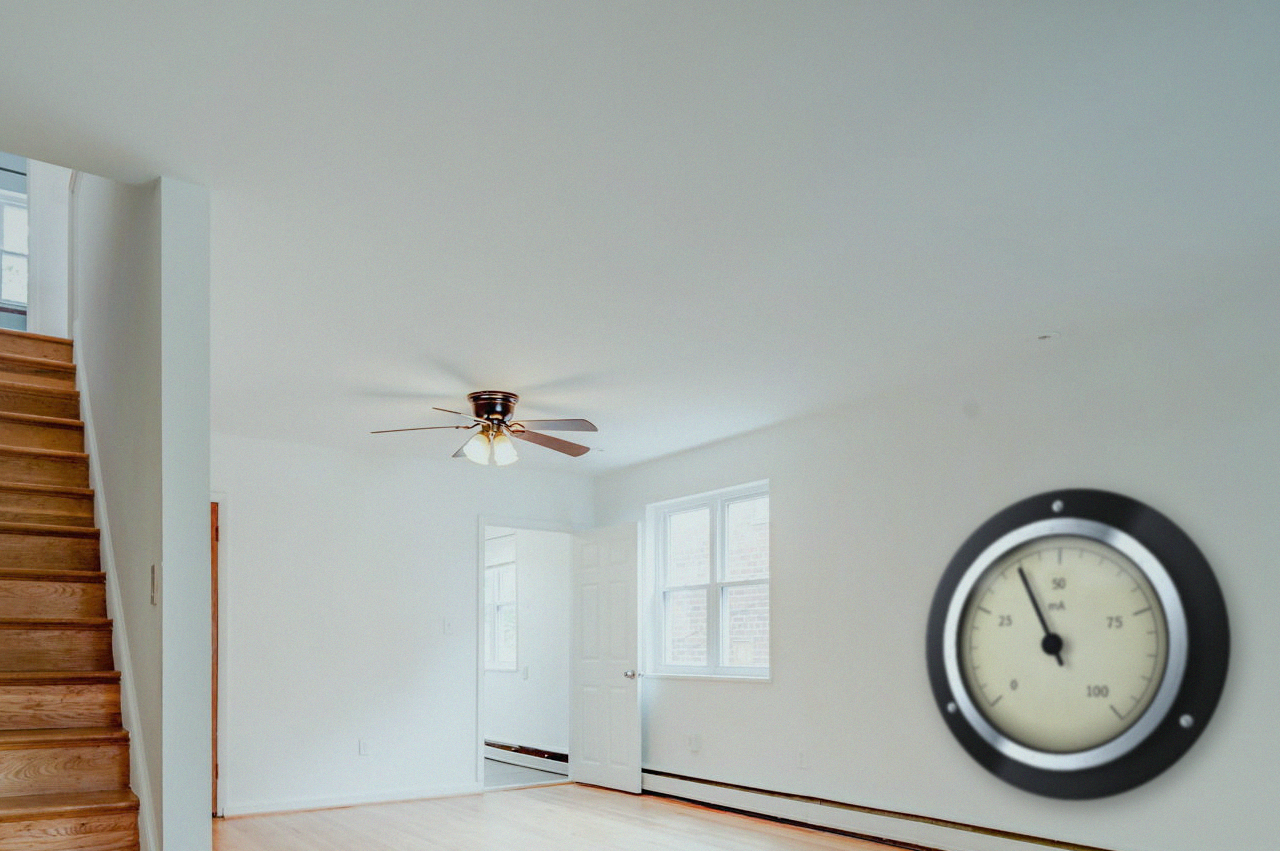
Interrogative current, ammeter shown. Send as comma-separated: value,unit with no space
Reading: 40,mA
